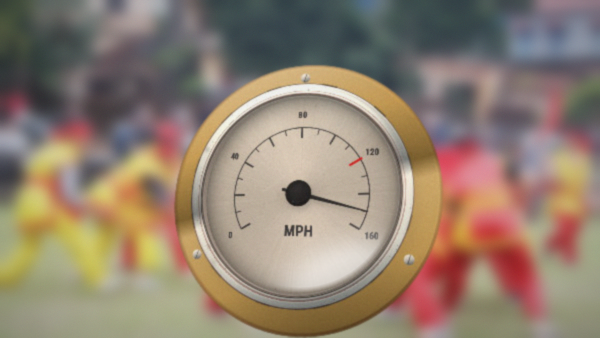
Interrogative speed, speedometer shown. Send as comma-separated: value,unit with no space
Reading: 150,mph
